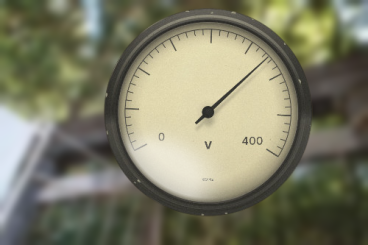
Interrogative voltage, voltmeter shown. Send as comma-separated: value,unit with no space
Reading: 275,V
